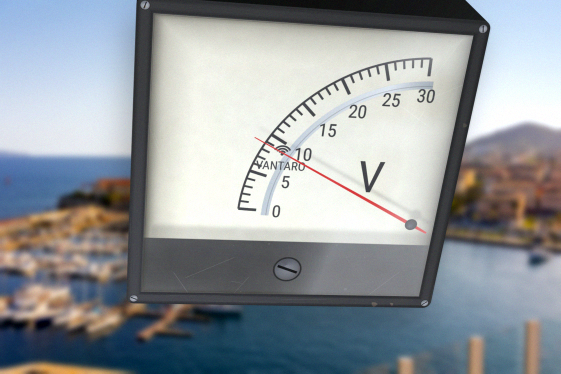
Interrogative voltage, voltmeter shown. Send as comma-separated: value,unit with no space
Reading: 9,V
